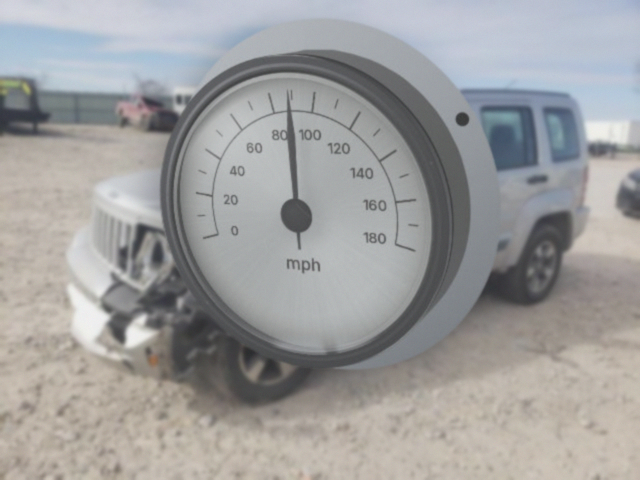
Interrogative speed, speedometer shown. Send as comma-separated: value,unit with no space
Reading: 90,mph
